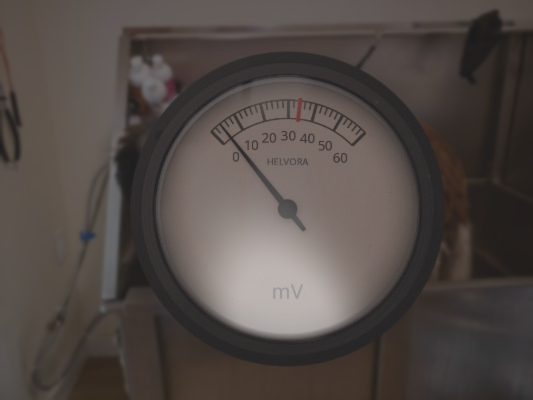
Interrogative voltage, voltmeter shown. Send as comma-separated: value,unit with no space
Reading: 4,mV
